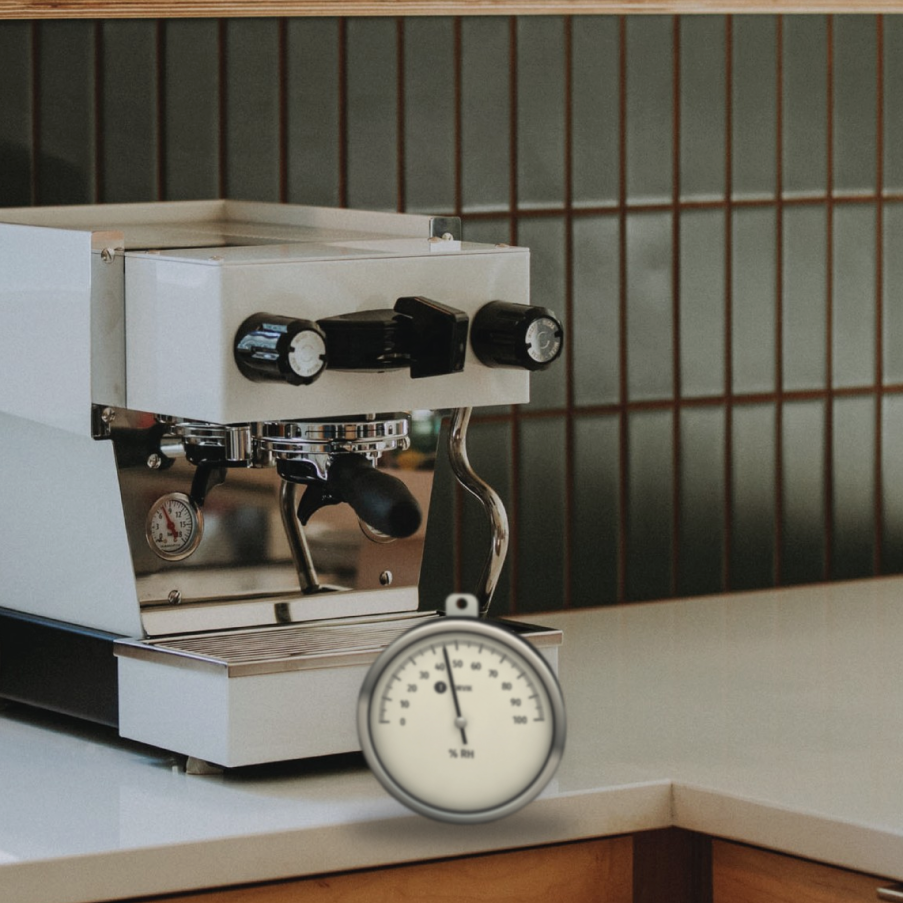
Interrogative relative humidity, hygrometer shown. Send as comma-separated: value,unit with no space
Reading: 45,%
